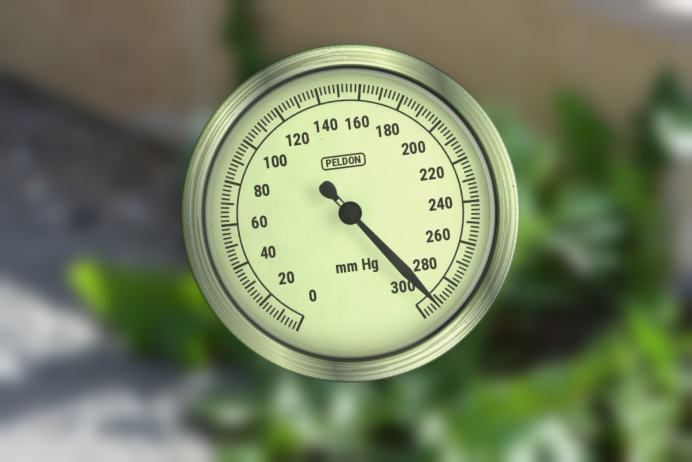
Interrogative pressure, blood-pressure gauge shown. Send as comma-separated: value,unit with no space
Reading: 292,mmHg
